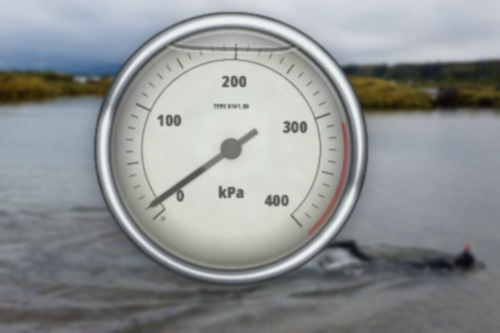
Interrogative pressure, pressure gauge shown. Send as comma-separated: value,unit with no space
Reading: 10,kPa
